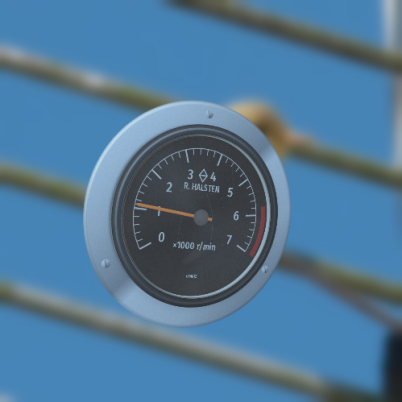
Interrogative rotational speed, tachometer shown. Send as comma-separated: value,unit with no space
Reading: 1100,rpm
